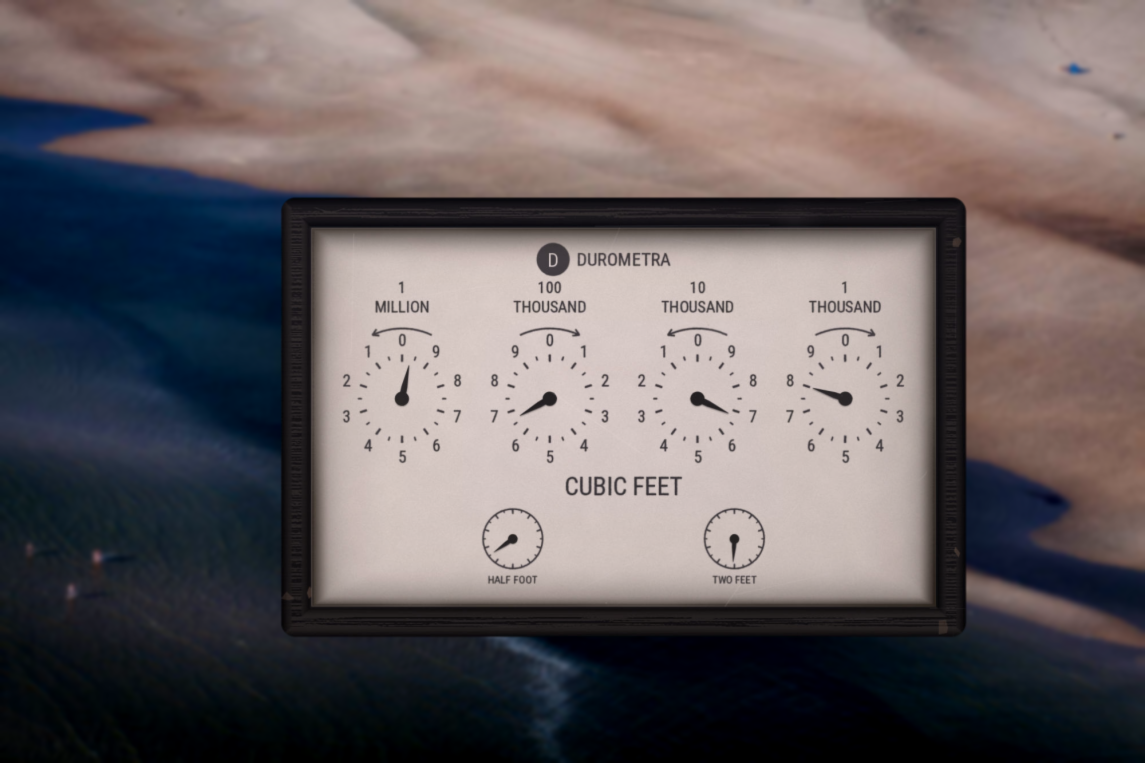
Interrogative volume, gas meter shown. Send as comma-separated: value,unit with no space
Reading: 966800,ft³
